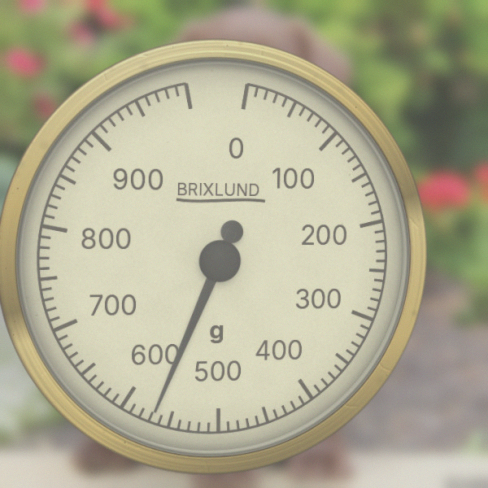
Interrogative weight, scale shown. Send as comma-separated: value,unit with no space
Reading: 570,g
